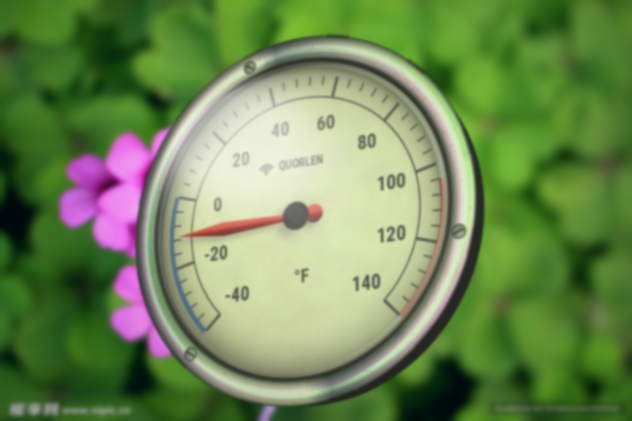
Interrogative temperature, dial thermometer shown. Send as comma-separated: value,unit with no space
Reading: -12,°F
